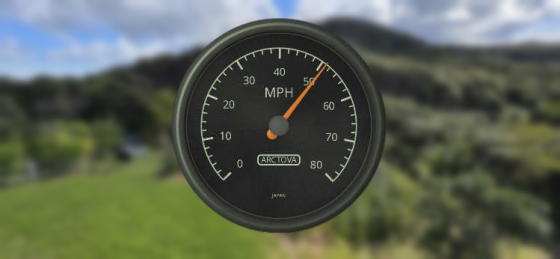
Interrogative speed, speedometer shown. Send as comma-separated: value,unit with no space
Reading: 51,mph
